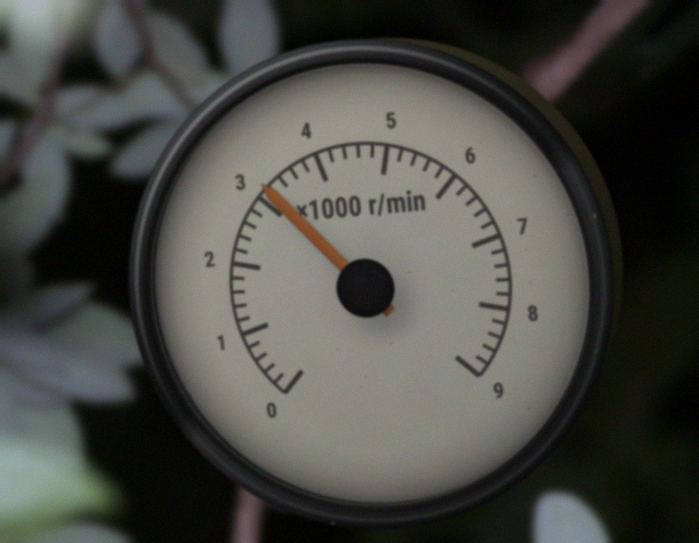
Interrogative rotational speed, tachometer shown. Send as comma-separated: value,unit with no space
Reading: 3200,rpm
